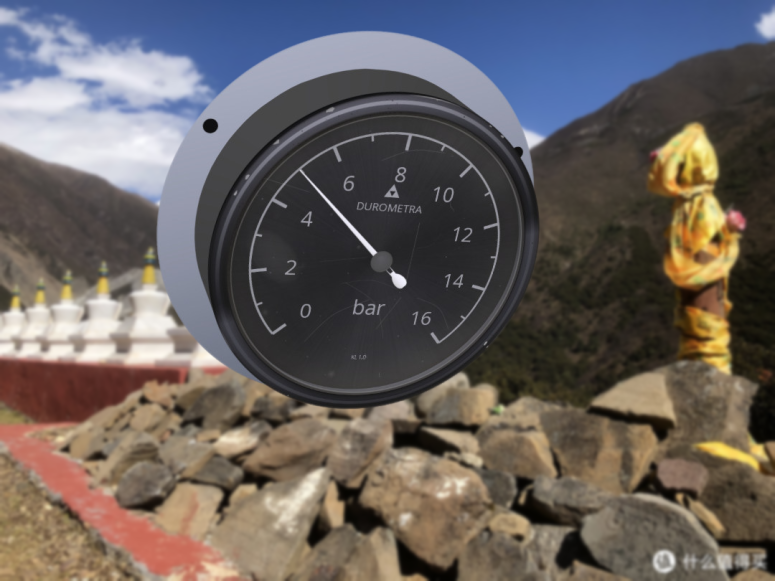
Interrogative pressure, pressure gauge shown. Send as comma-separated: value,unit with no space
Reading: 5,bar
